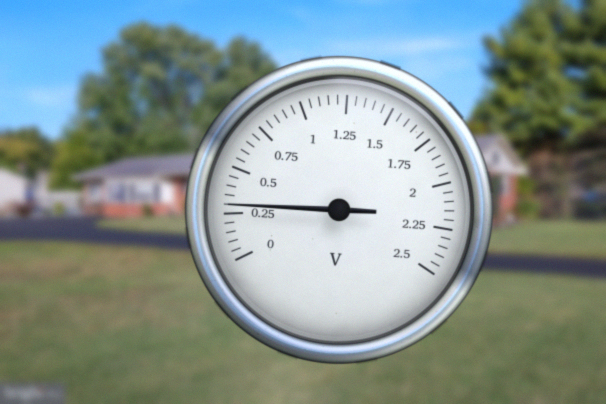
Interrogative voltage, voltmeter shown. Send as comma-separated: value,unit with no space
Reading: 0.3,V
